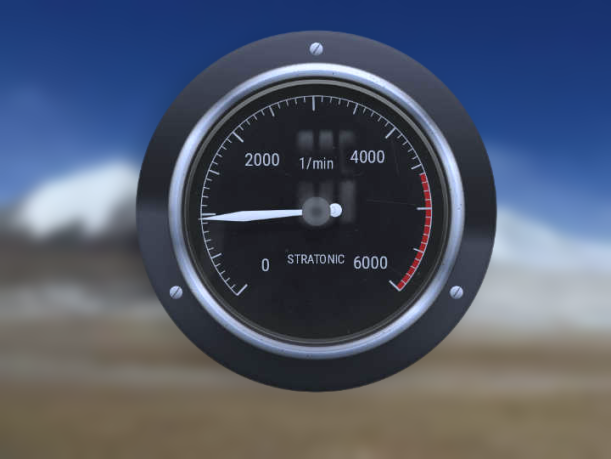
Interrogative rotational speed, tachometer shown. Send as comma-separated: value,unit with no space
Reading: 950,rpm
